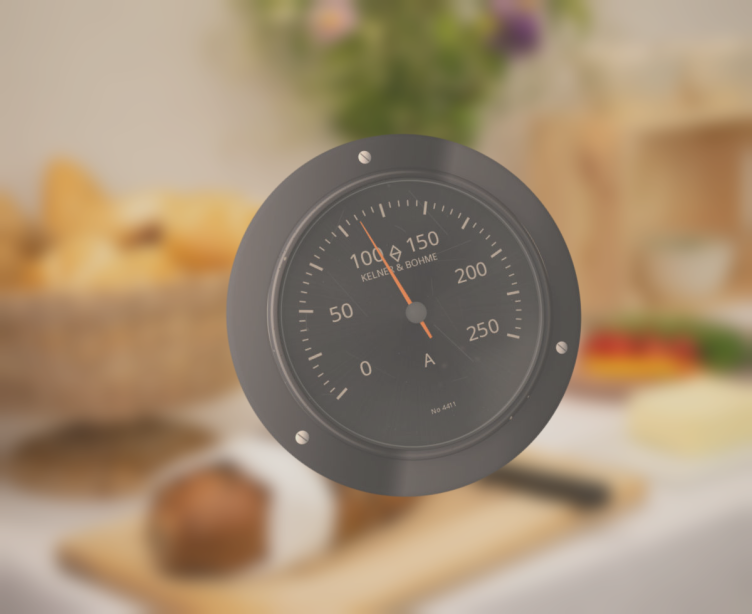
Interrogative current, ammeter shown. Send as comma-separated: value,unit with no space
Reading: 110,A
